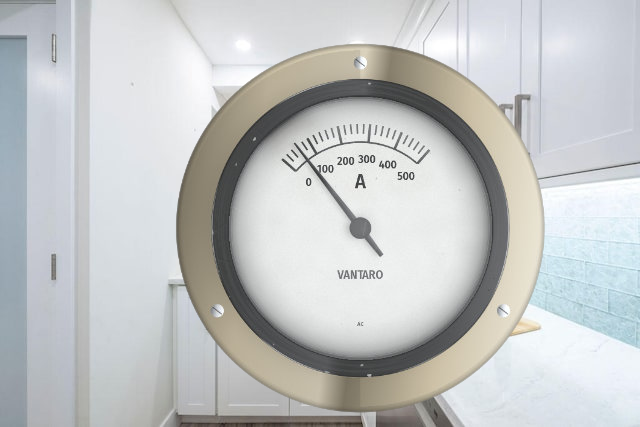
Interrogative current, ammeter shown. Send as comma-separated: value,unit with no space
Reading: 60,A
